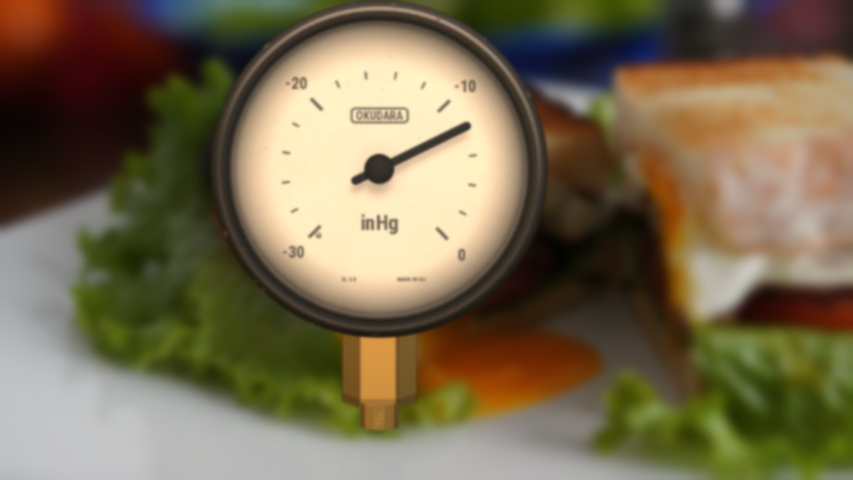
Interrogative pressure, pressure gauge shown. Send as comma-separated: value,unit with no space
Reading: -8,inHg
